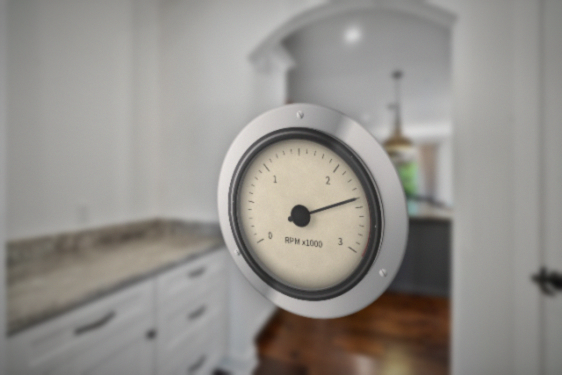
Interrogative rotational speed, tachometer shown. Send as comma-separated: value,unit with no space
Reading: 2400,rpm
